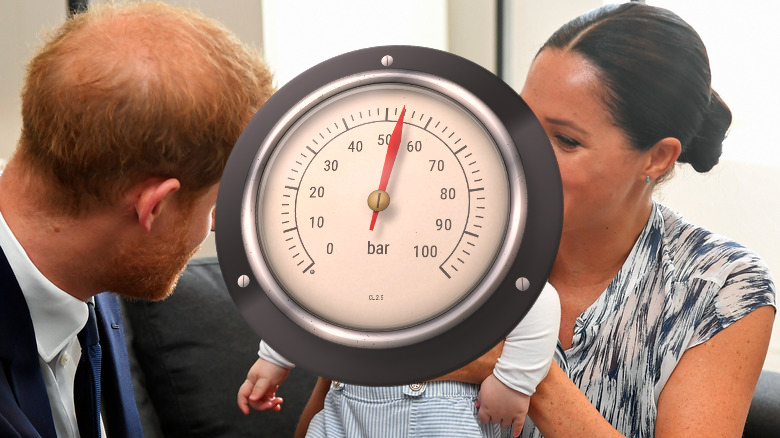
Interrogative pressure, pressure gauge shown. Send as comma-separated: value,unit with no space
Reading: 54,bar
